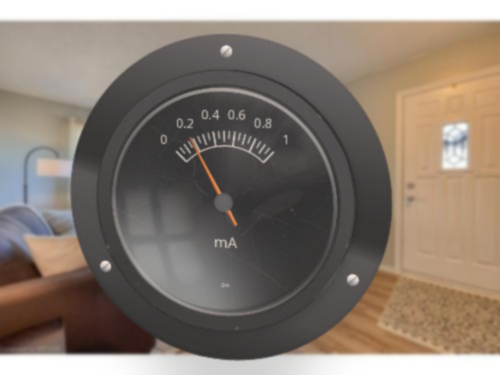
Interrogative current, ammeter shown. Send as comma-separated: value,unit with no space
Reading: 0.2,mA
